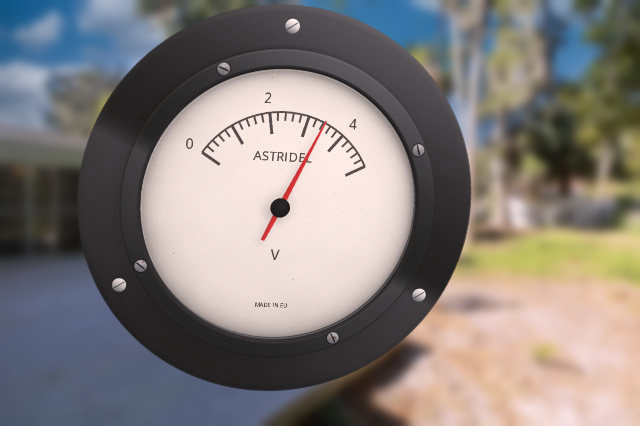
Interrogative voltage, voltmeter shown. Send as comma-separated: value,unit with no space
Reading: 3.4,V
